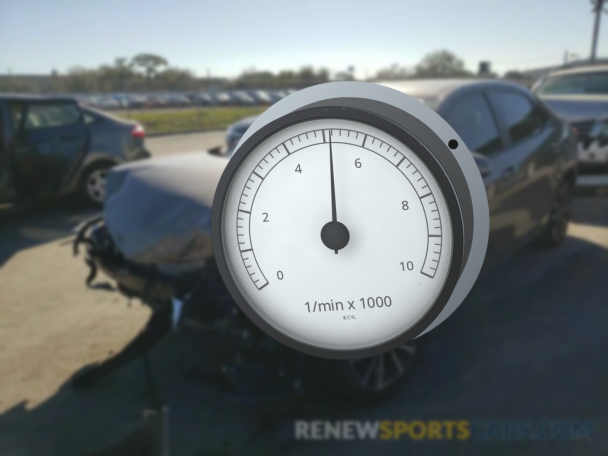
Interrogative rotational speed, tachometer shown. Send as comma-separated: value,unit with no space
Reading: 5200,rpm
